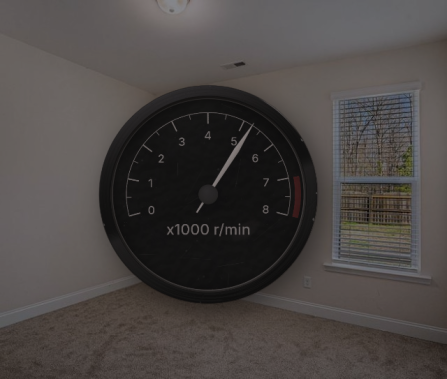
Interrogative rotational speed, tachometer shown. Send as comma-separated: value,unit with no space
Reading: 5250,rpm
